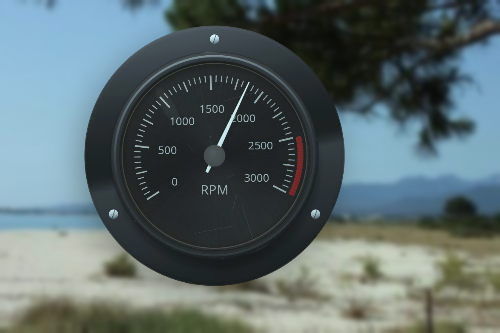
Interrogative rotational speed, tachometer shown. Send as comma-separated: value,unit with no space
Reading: 1850,rpm
